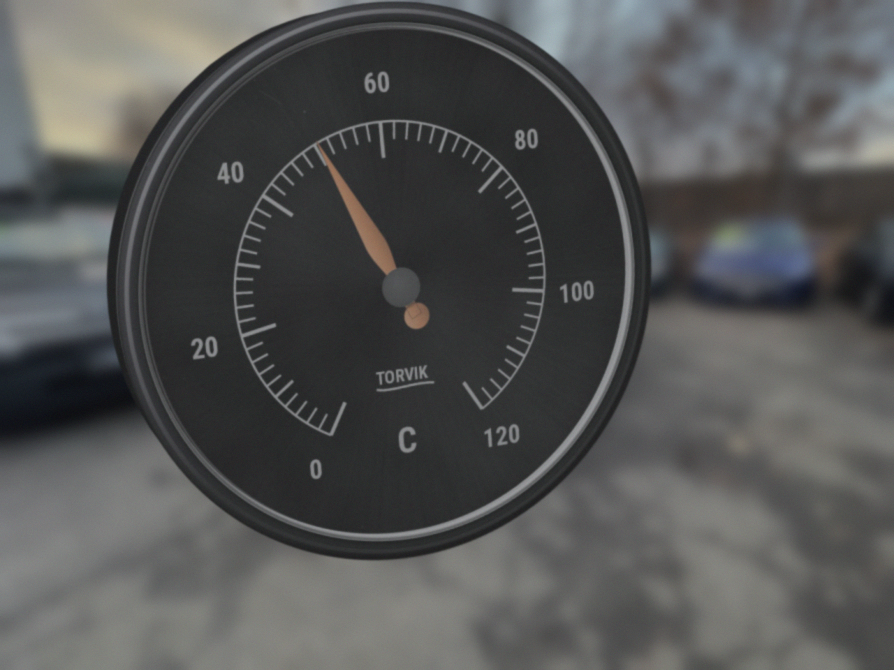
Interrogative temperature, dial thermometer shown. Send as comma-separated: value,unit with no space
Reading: 50,°C
